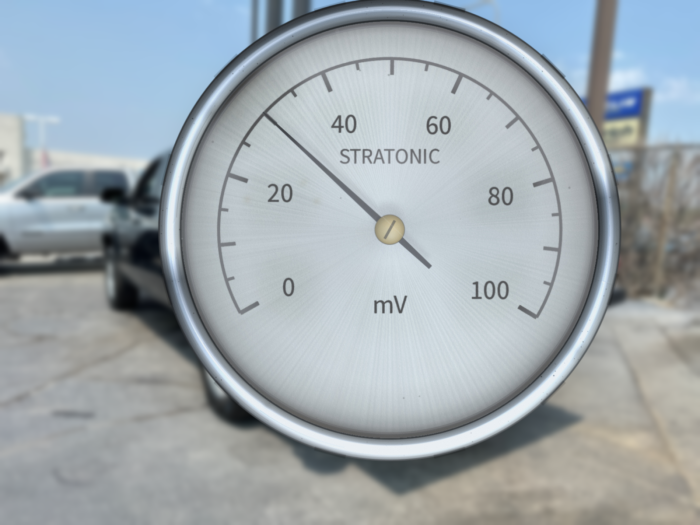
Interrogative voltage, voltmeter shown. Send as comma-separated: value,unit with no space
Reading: 30,mV
